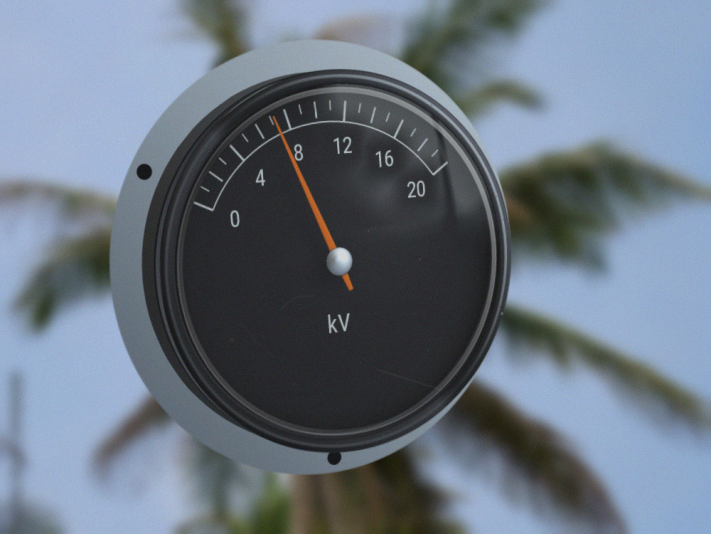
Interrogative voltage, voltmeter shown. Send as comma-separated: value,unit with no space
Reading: 7,kV
